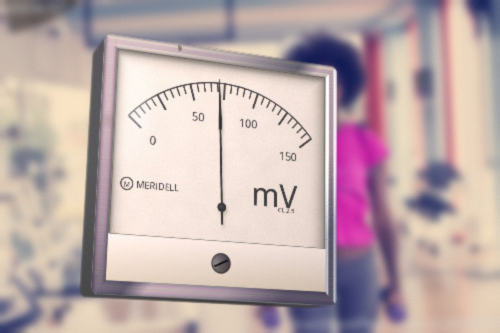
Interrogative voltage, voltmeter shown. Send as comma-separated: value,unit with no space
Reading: 70,mV
